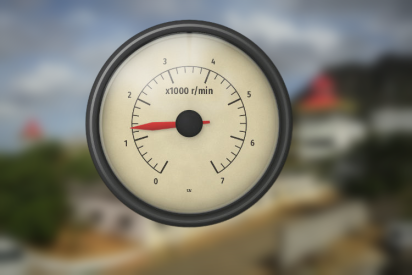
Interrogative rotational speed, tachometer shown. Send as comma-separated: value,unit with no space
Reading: 1300,rpm
